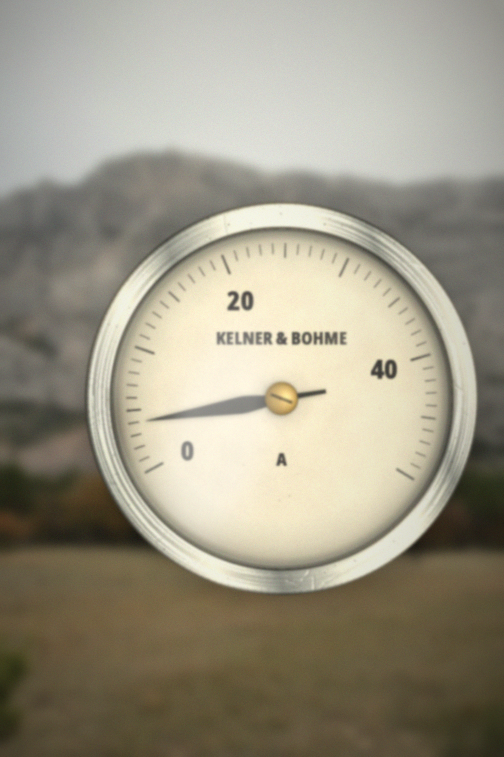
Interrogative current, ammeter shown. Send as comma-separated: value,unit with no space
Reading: 4,A
